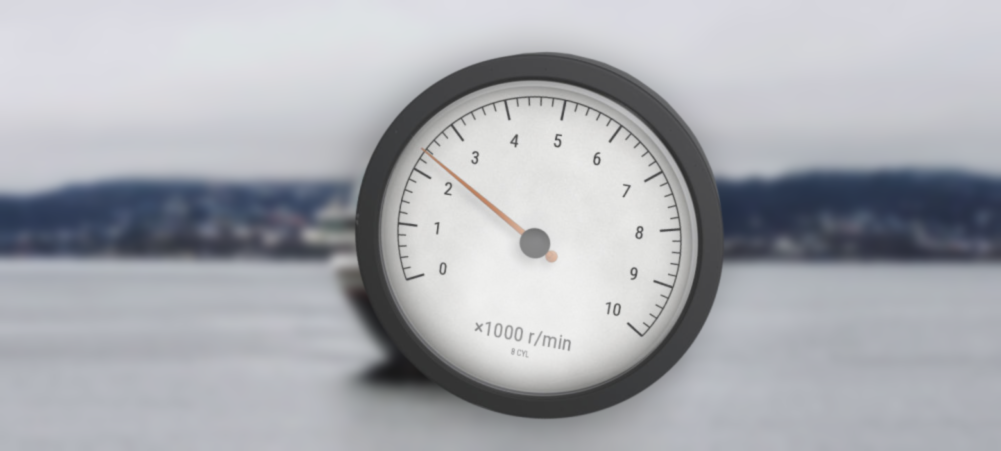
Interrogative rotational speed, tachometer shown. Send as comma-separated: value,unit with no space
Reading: 2400,rpm
